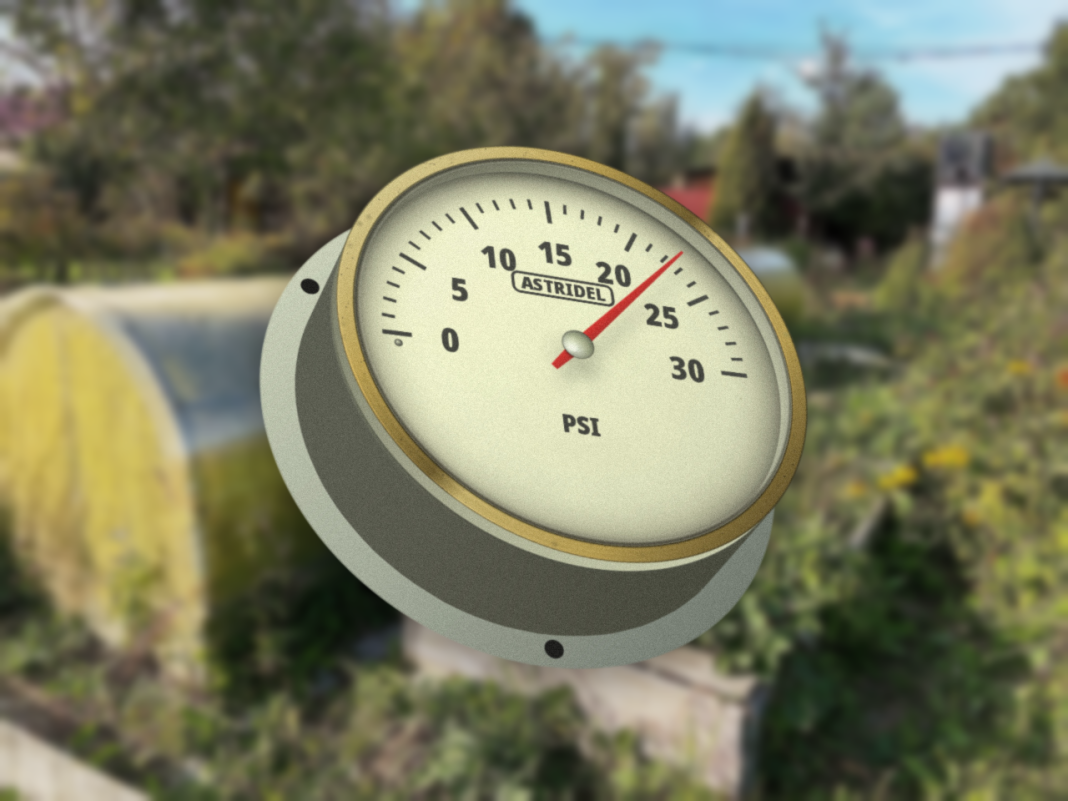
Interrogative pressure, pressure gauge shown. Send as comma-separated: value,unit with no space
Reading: 22.5,psi
